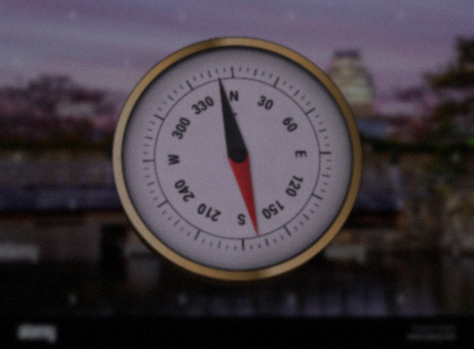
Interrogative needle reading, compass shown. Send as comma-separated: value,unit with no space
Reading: 170,°
